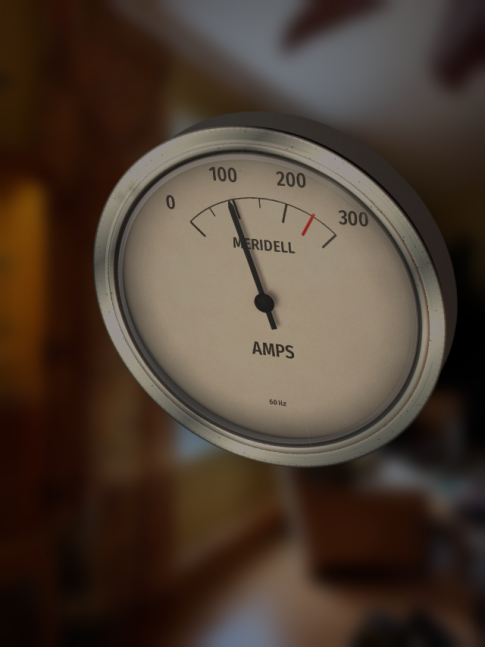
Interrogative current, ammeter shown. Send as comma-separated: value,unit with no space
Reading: 100,A
